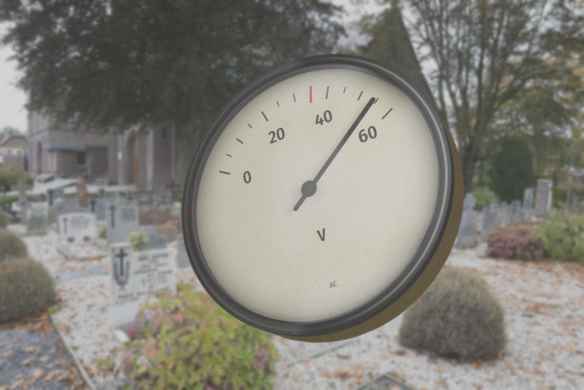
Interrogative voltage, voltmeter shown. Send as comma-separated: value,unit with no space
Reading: 55,V
